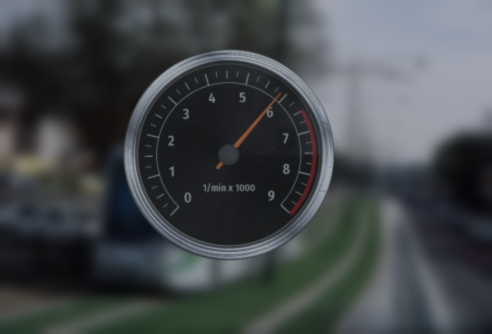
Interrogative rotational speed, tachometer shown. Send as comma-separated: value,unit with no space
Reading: 5875,rpm
